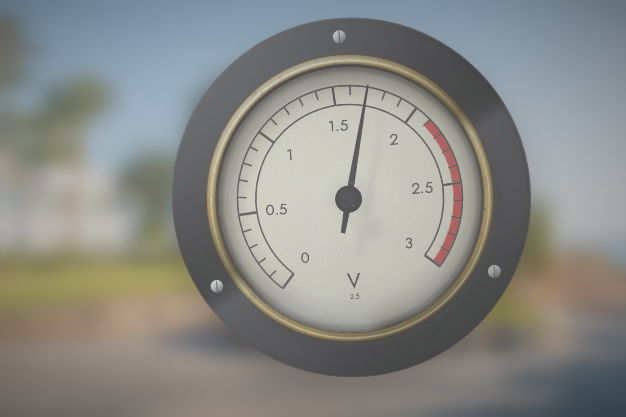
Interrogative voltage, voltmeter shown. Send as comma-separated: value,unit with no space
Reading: 1.7,V
